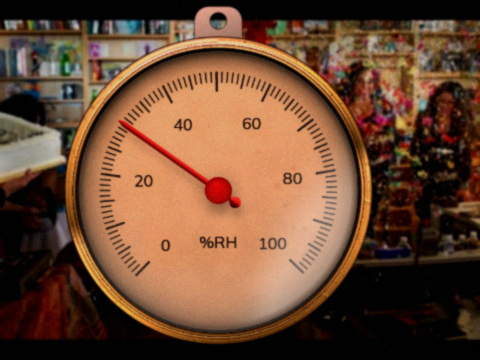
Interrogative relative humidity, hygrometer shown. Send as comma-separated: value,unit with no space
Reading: 30,%
